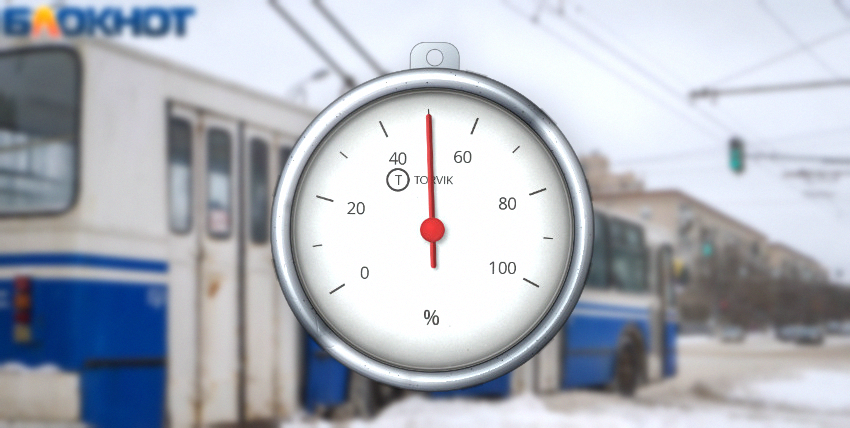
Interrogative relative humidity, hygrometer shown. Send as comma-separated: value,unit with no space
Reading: 50,%
